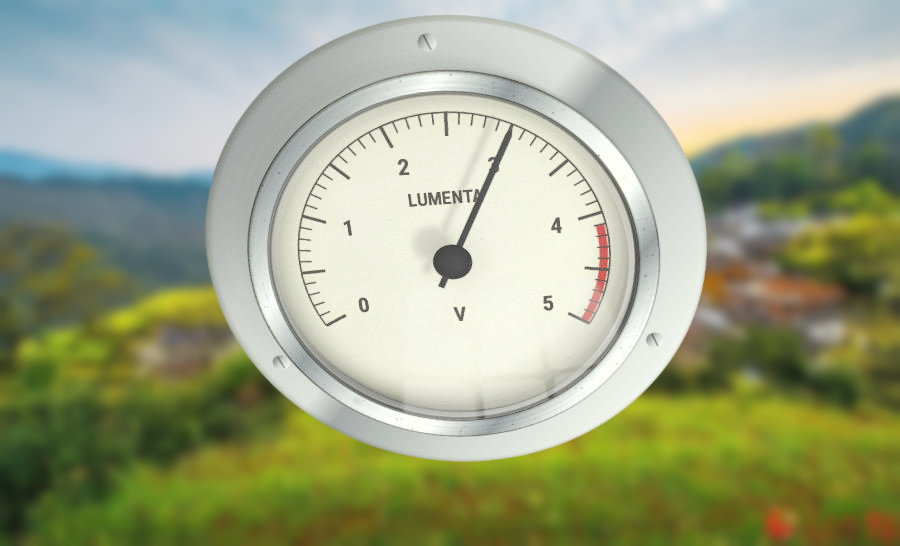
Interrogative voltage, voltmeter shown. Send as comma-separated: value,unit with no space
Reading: 3,V
